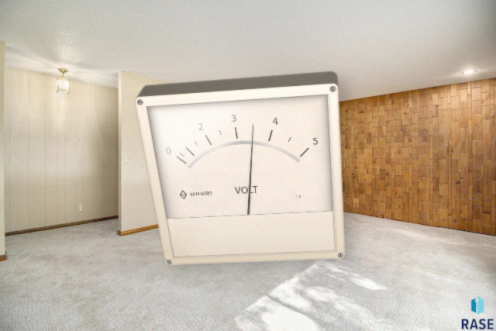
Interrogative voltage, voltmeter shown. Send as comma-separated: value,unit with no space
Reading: 3.5,V
